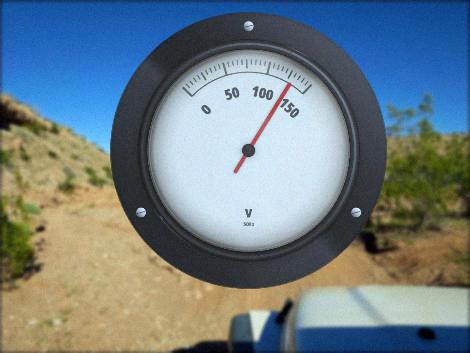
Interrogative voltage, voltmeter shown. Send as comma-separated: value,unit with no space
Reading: 130,V
